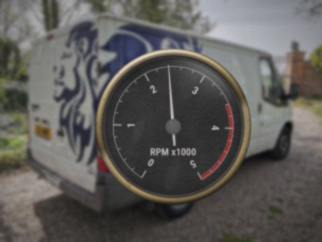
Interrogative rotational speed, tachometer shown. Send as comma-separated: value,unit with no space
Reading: 2400,rpm
